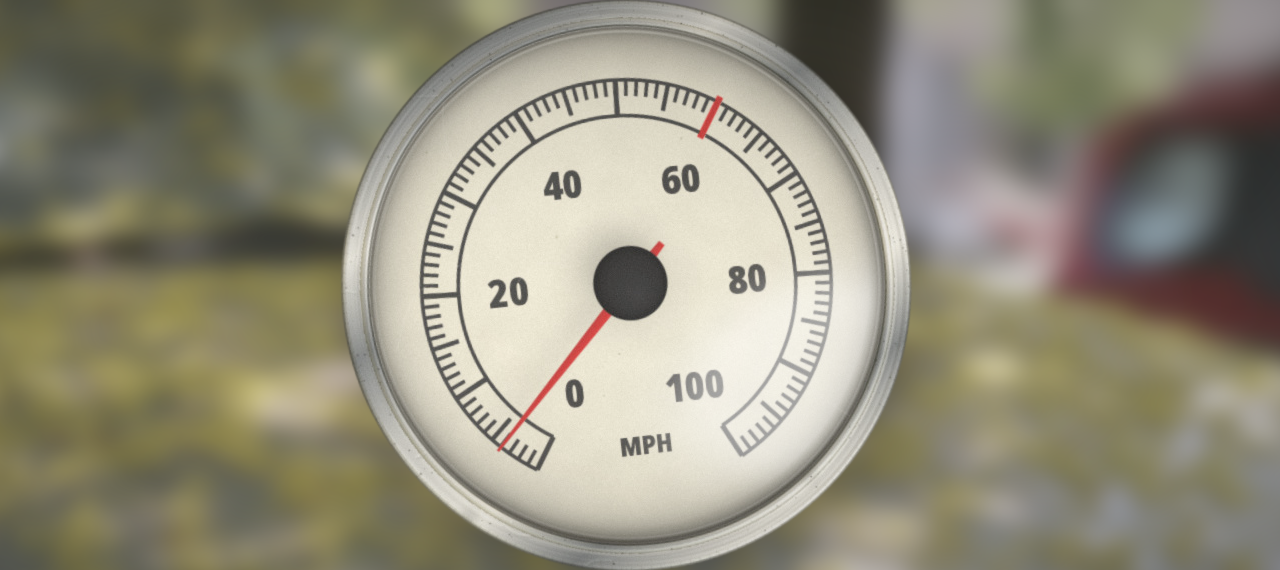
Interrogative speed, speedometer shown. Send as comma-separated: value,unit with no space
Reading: 4,mph
